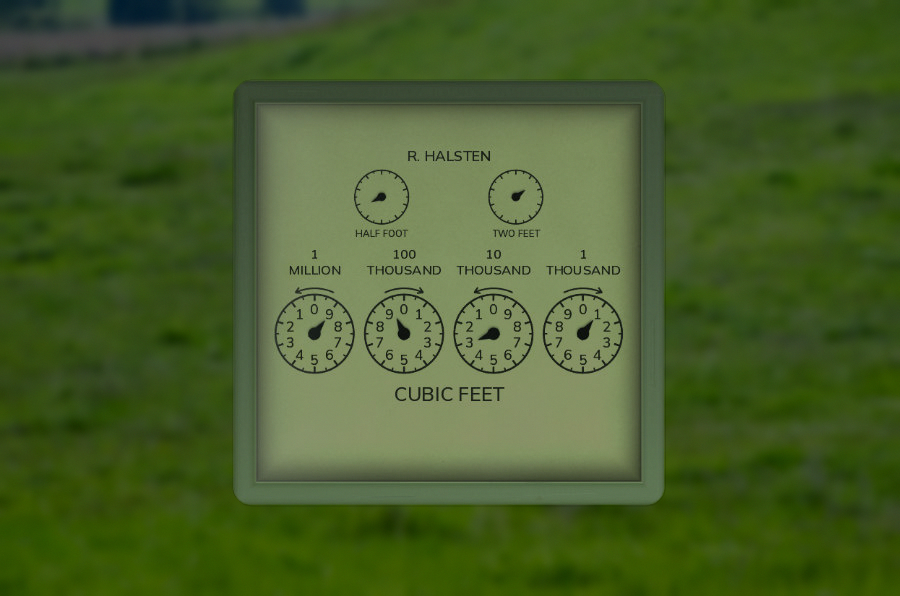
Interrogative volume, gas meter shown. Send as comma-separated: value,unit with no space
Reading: 893100,ft³
